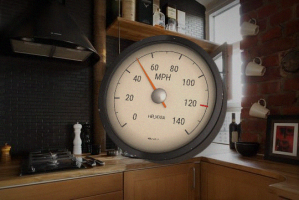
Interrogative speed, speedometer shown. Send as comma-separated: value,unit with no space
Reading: 50,mph
